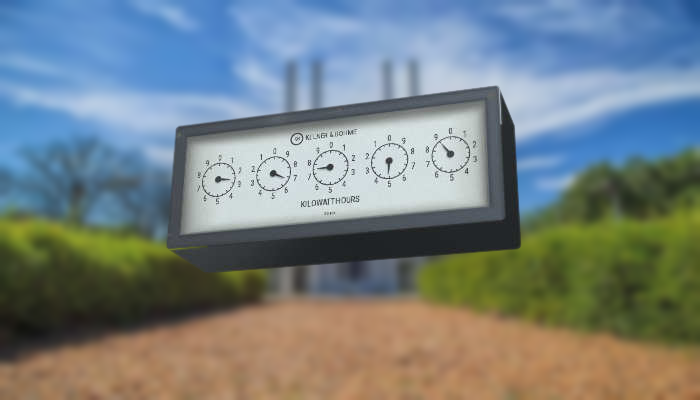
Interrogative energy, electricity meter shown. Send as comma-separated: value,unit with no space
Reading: 26749,kWh
